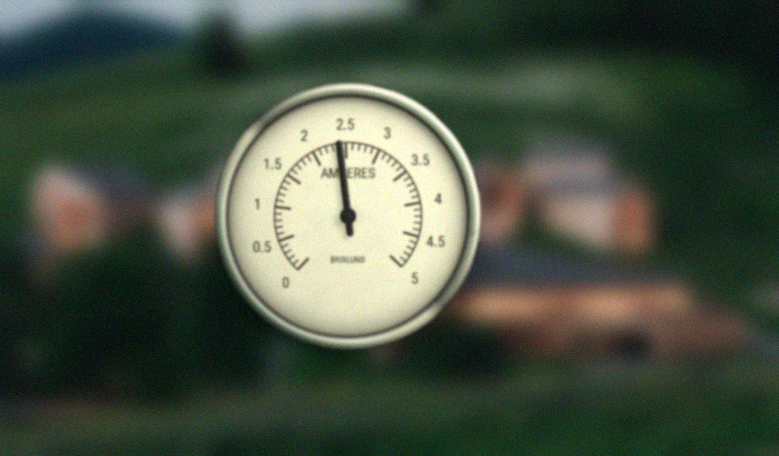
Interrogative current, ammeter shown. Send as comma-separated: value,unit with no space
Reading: 2.4,A
